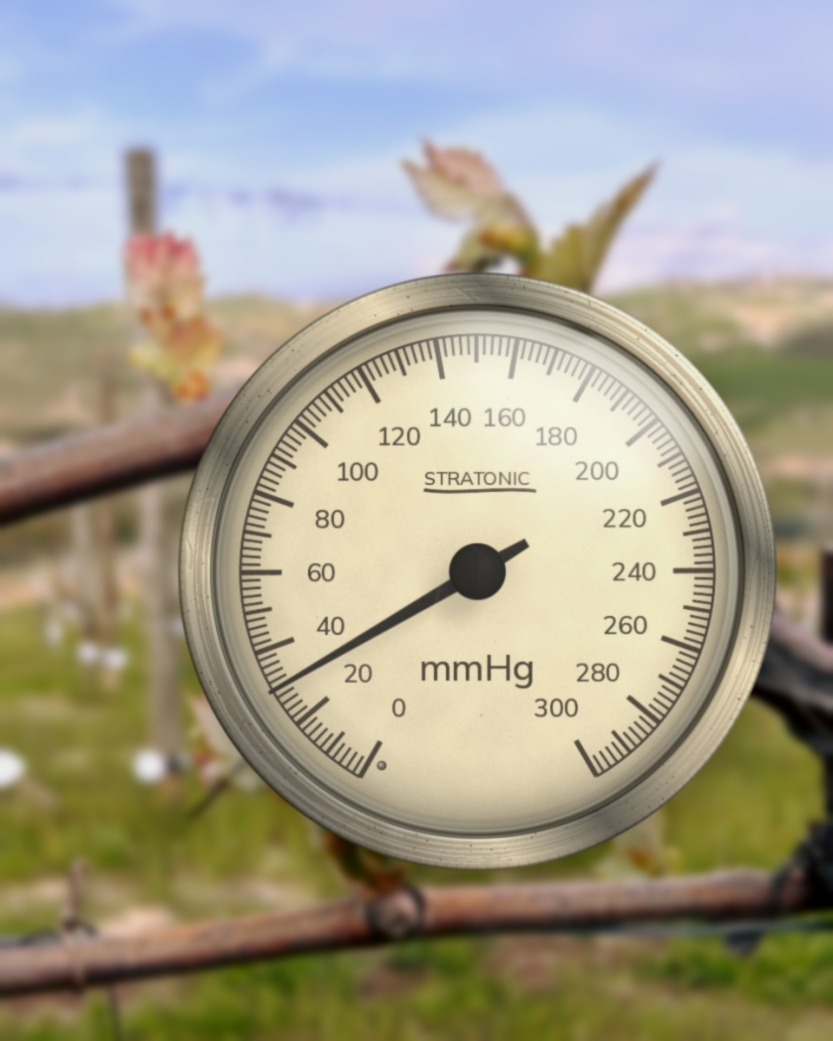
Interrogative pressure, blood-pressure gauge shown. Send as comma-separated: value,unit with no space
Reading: 30,mmHg
